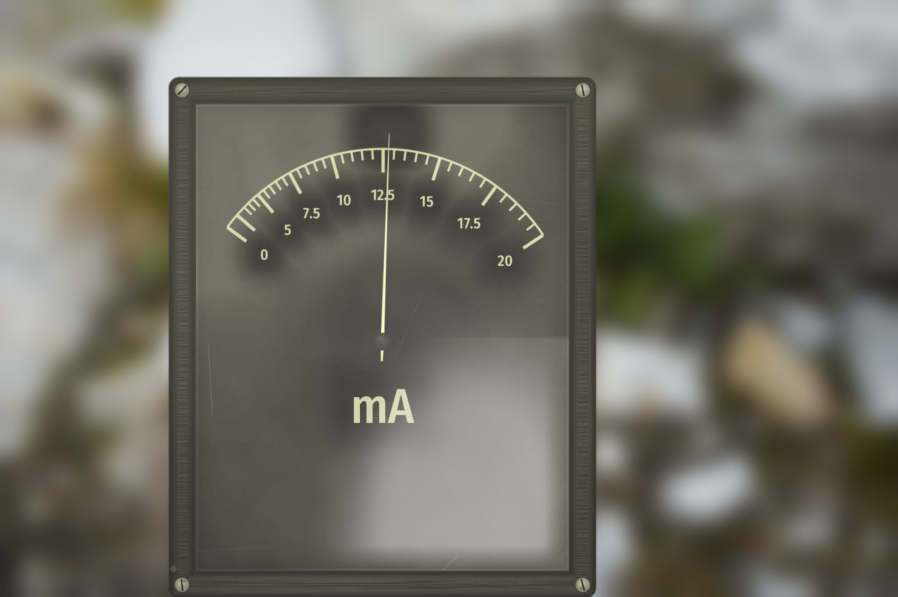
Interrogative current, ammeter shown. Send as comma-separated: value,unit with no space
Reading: 12.75,mA
